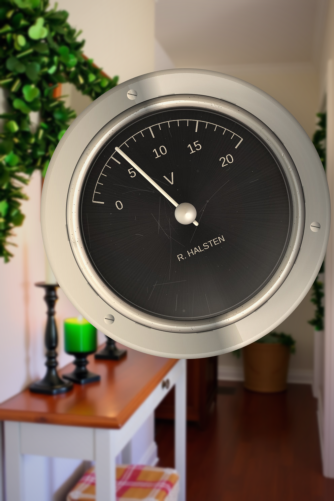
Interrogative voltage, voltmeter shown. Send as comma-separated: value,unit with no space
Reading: 6,V
